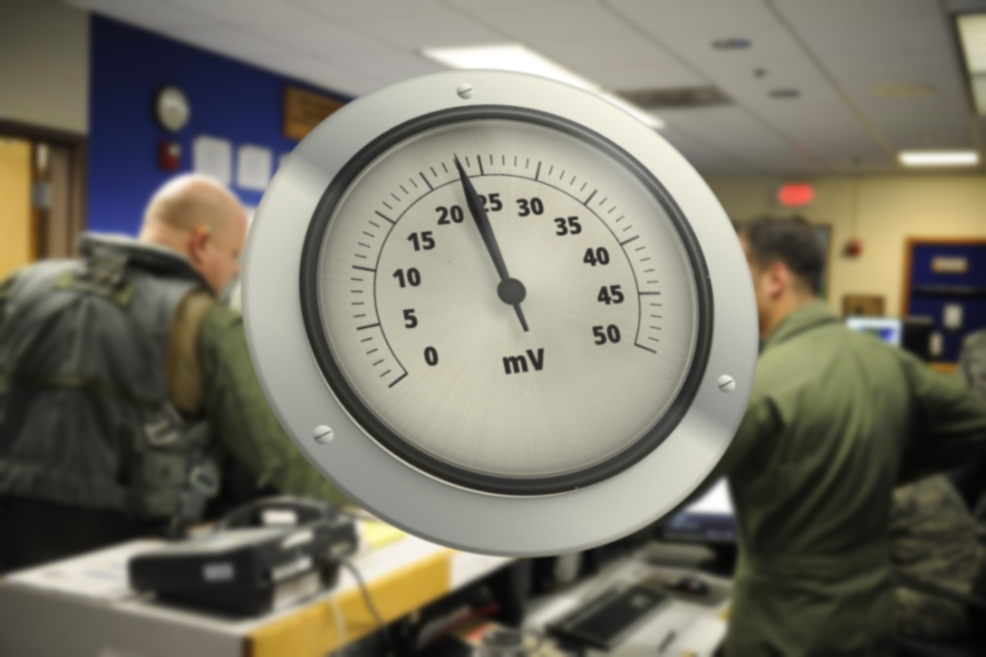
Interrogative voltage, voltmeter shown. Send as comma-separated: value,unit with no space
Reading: 23,mV
